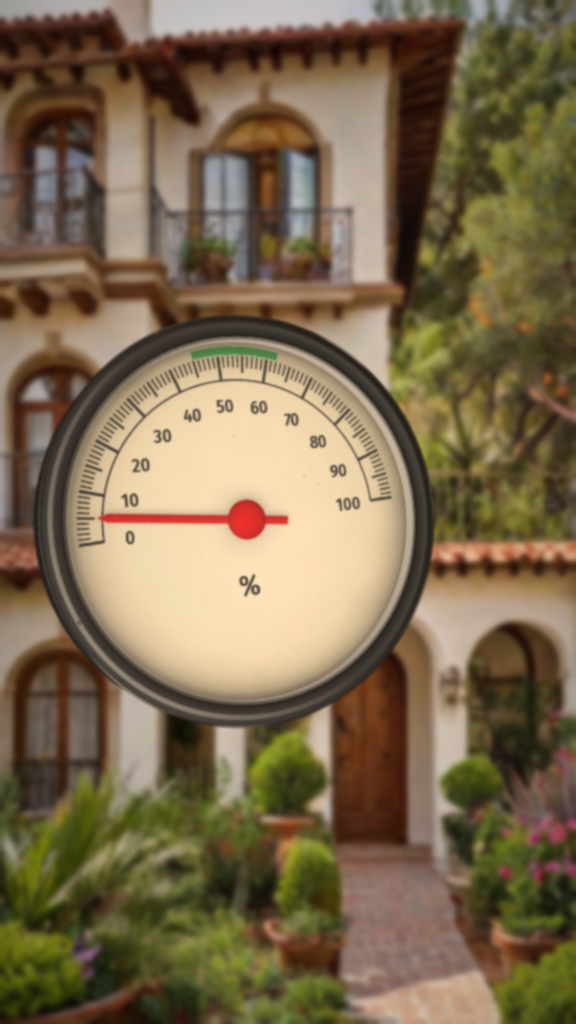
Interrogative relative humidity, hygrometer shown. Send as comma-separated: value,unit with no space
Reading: 5,%
